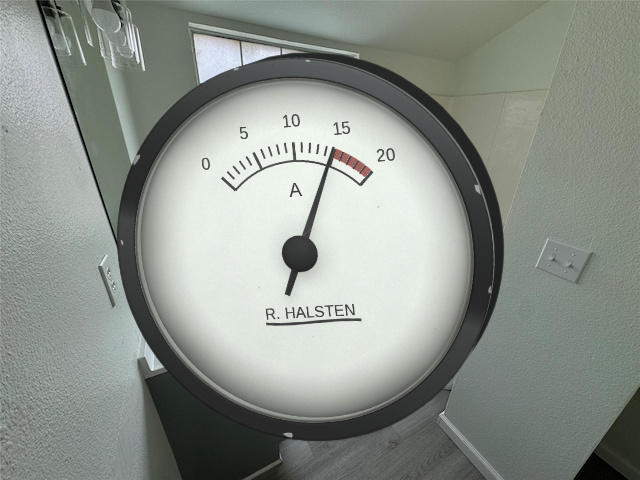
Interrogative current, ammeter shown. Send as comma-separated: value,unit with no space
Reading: 15,A
